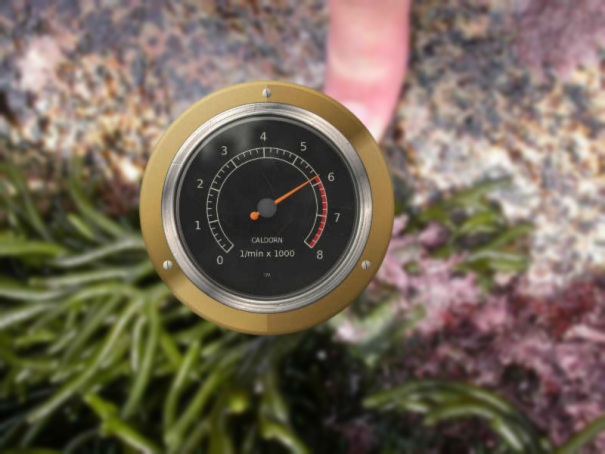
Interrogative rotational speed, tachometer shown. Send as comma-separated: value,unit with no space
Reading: 5800,rpm
